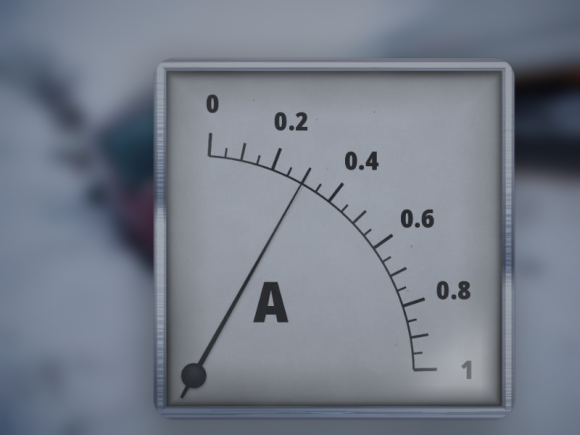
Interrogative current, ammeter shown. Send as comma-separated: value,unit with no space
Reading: 0.3,A
